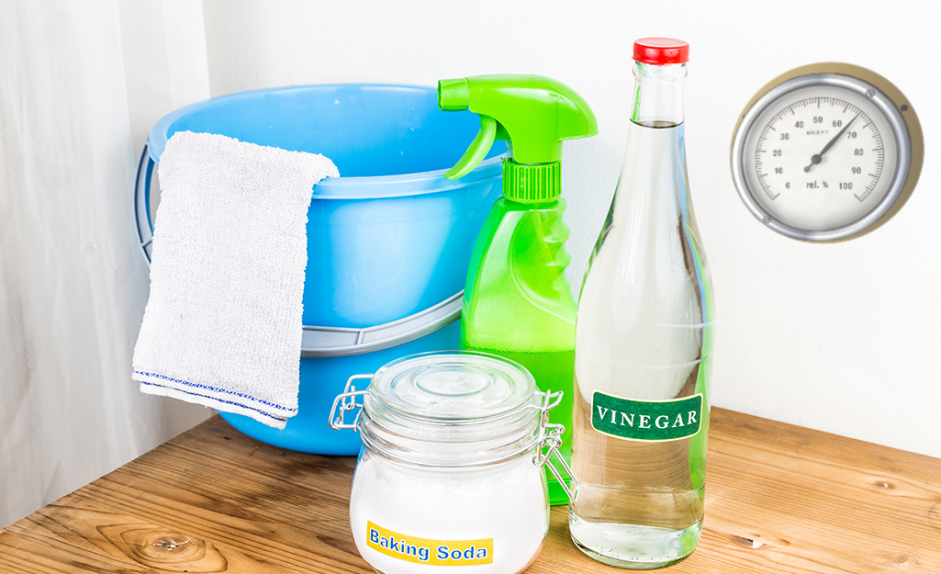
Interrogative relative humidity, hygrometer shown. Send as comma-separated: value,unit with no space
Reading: 65,%
